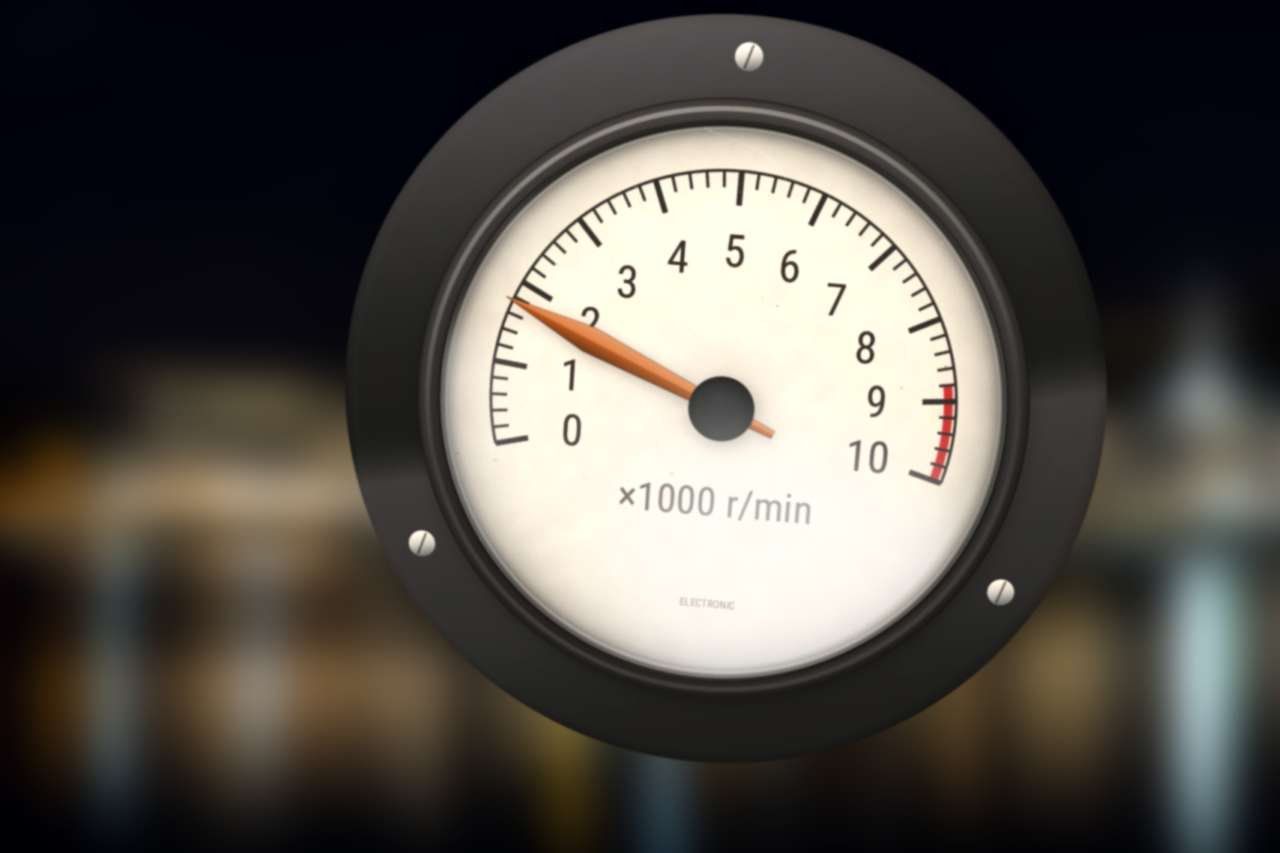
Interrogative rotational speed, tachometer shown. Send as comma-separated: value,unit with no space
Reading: 1800,rpm
